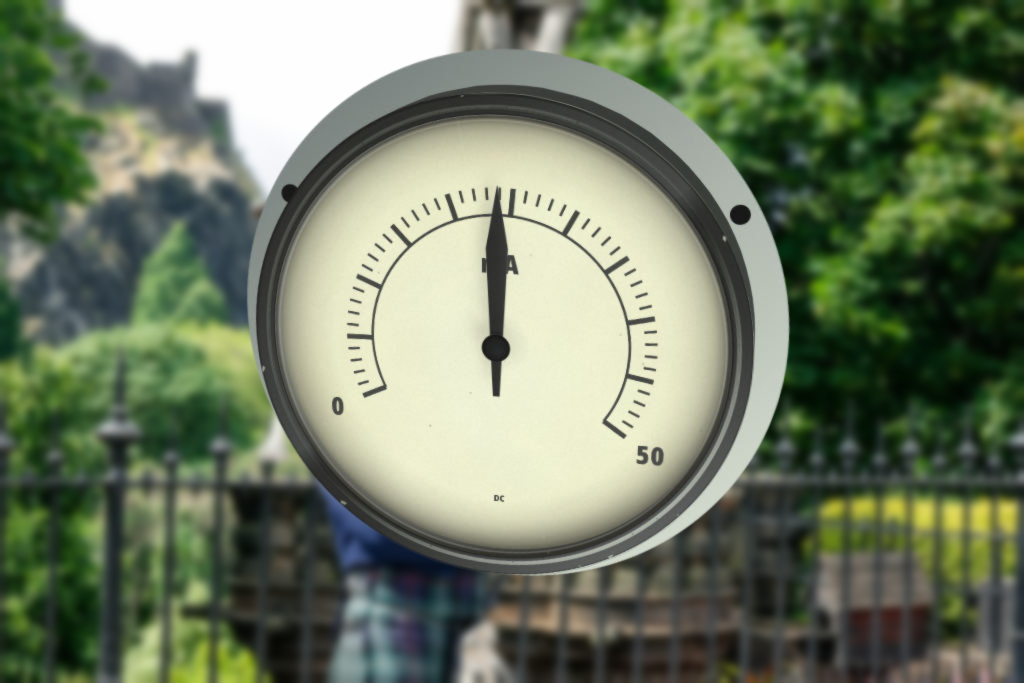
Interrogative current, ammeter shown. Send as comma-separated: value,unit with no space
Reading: 24,mA
